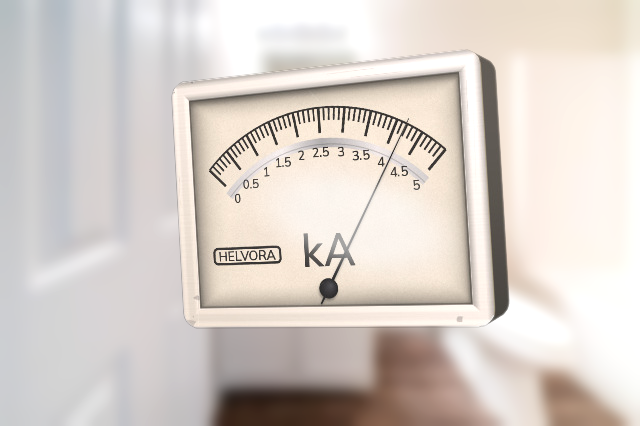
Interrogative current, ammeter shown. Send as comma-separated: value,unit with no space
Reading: 4.2,kA
